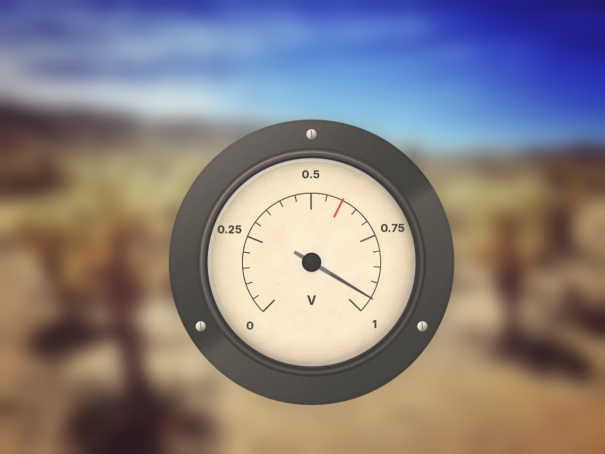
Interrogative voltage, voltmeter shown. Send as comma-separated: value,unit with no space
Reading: 0.95,V
